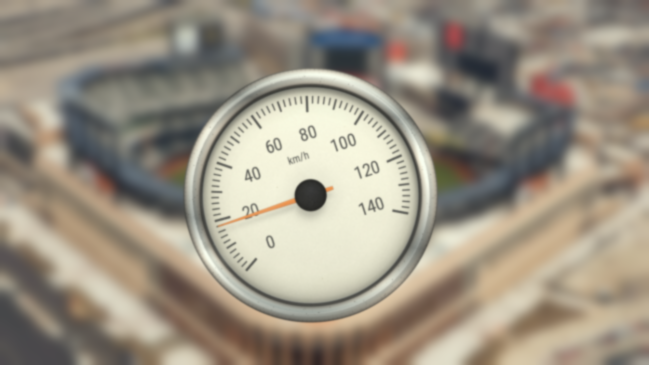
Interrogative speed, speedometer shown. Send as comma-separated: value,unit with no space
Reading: 18,km/h
